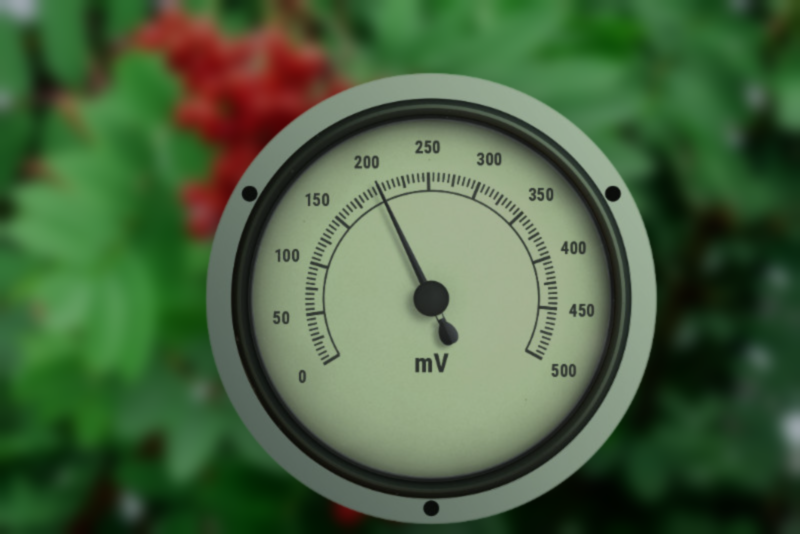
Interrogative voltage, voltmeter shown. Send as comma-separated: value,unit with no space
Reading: 200,mV
